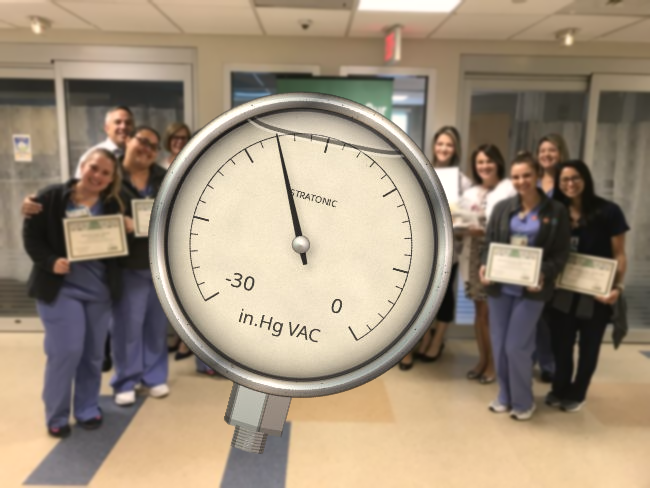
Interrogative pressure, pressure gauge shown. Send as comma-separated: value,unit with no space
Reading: -18,inHg
